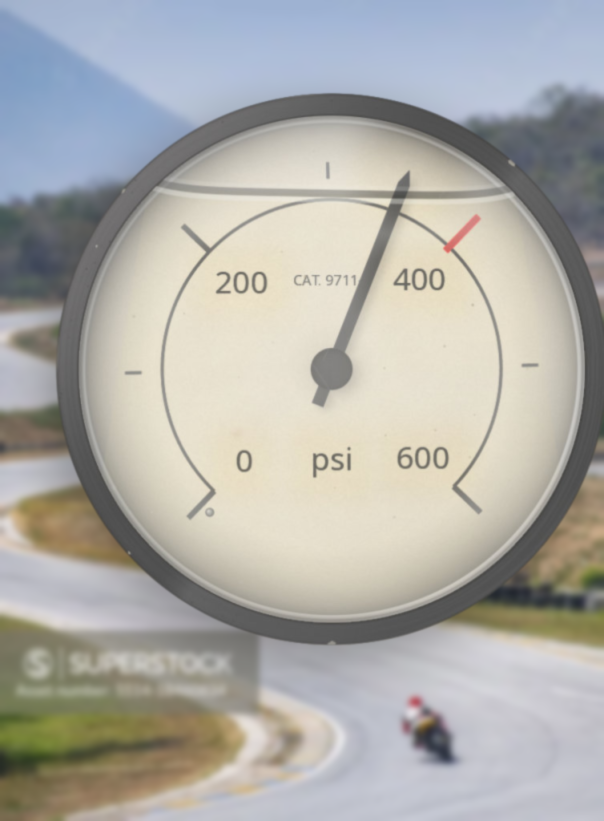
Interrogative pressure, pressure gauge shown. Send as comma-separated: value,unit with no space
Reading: 350,psi
